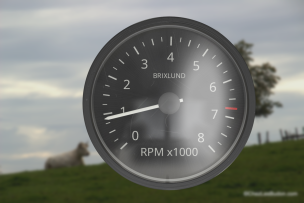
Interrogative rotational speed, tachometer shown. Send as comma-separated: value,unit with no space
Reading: 875,rpm
